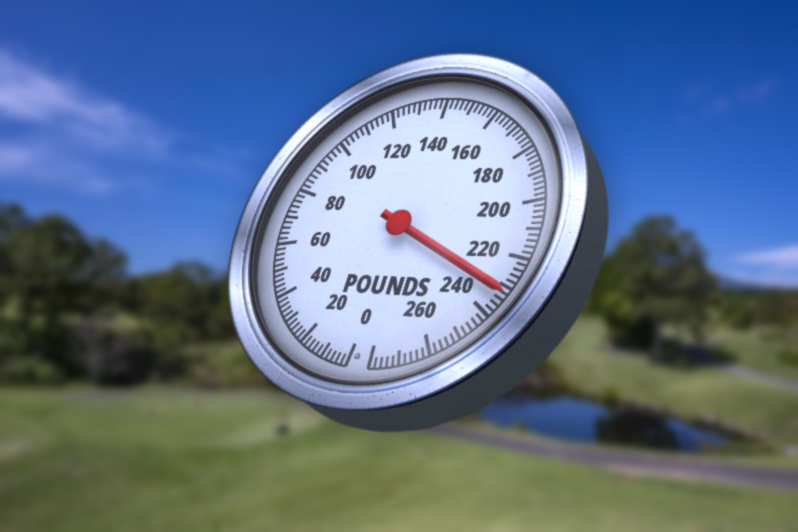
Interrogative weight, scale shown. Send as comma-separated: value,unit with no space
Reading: 232,lb
